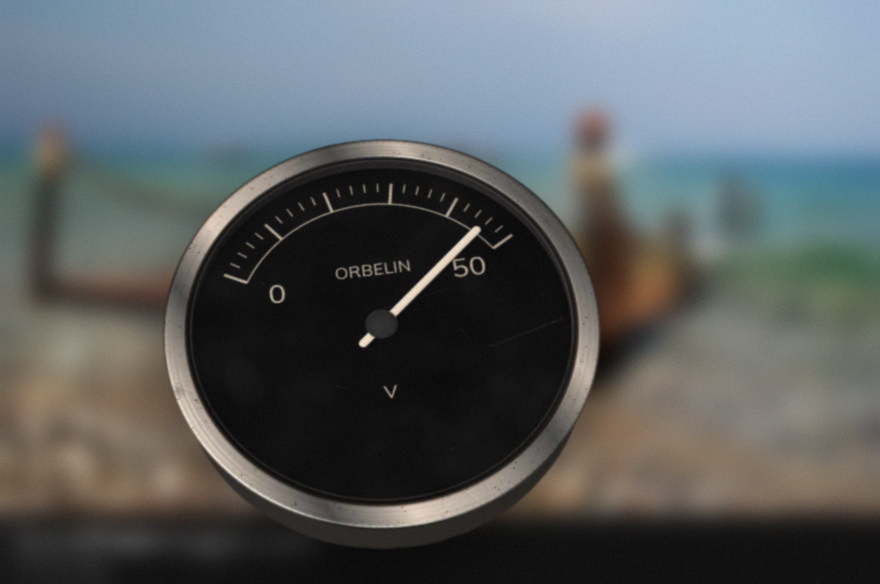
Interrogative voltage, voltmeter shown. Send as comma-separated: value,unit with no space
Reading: 46,V
